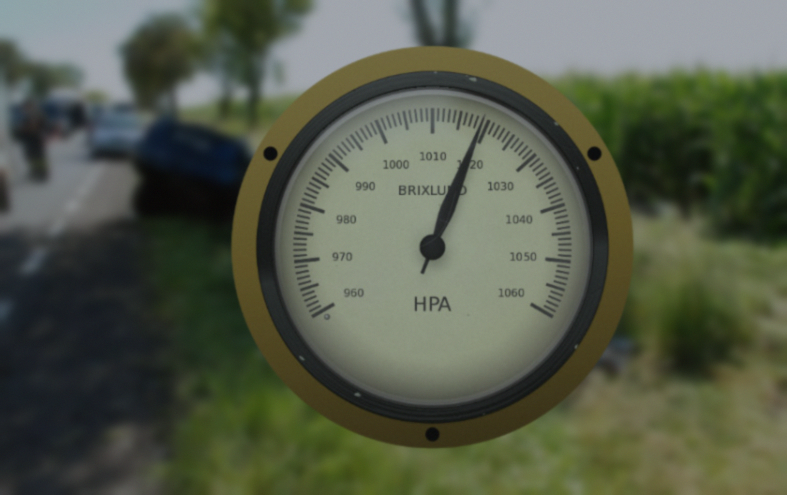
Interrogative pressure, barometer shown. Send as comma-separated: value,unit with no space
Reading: 1019,hPa
